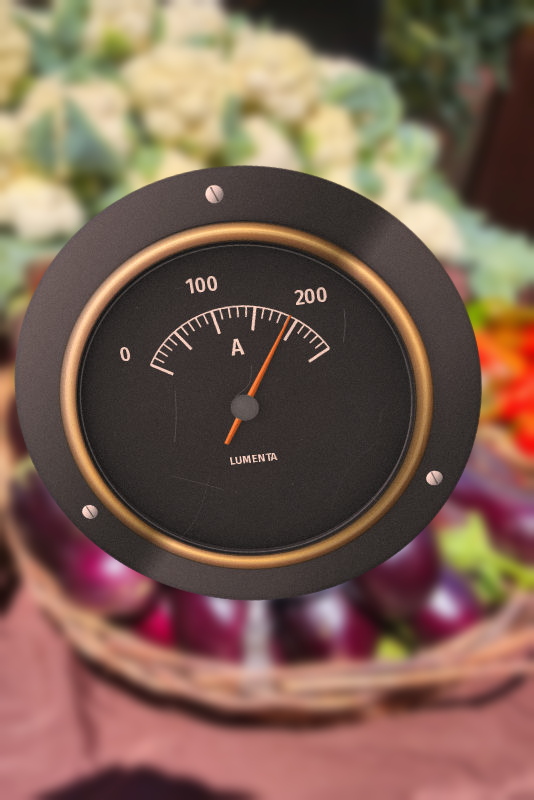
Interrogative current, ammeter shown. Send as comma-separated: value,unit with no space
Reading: 190,A
